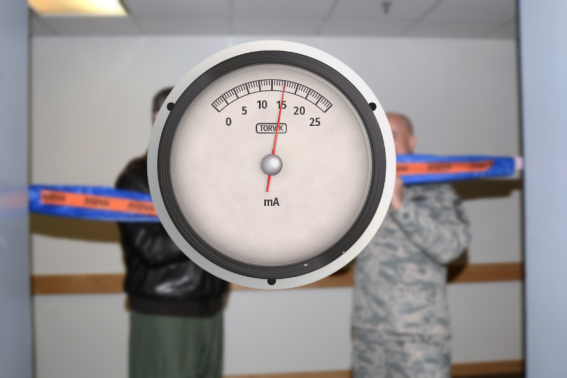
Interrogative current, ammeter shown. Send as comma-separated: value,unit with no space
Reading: 15,mA
